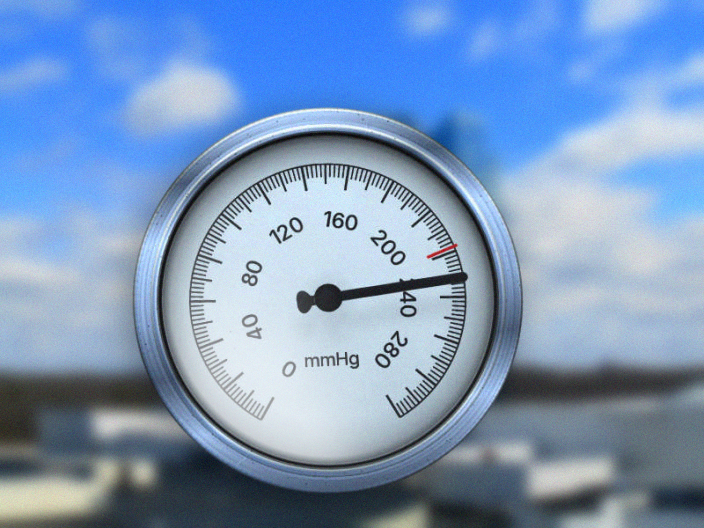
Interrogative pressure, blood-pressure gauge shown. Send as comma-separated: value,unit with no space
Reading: 232,mmHg
